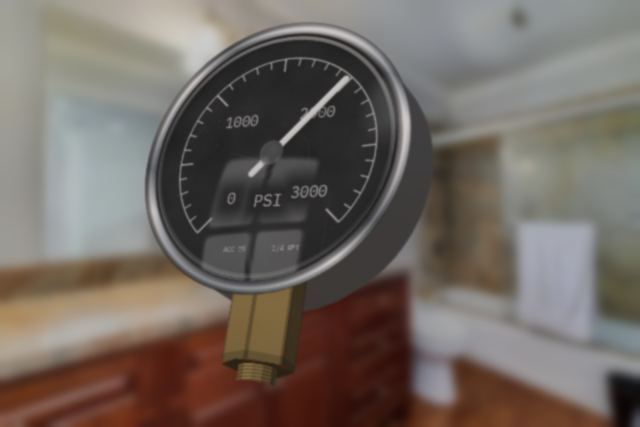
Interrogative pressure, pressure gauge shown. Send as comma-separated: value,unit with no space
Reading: 2000,psi
